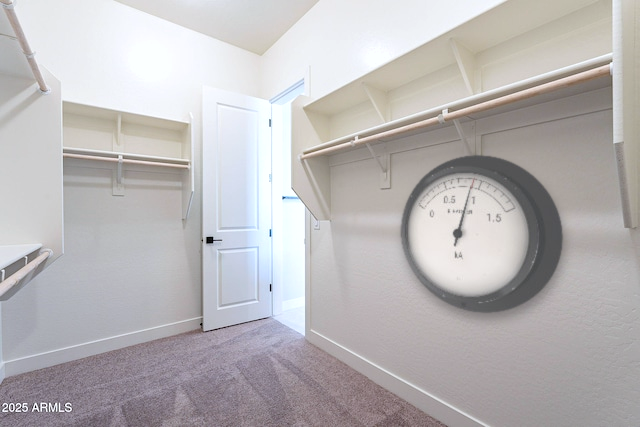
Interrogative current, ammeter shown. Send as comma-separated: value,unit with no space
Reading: 0.9,kA
